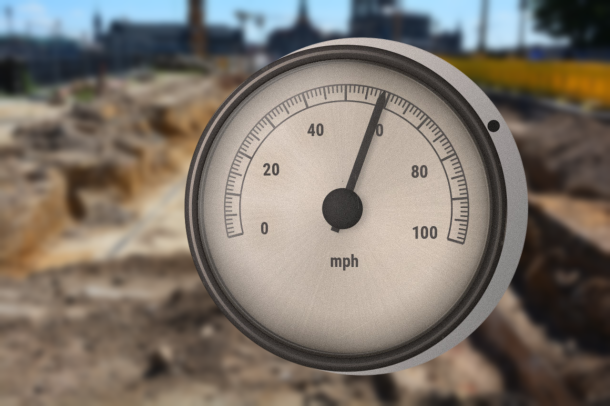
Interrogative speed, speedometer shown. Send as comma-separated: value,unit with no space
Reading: 59,mph
